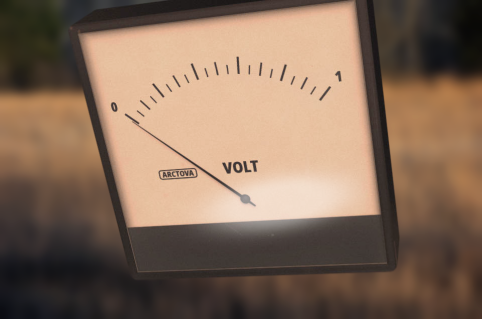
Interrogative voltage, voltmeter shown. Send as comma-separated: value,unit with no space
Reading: 0,V
